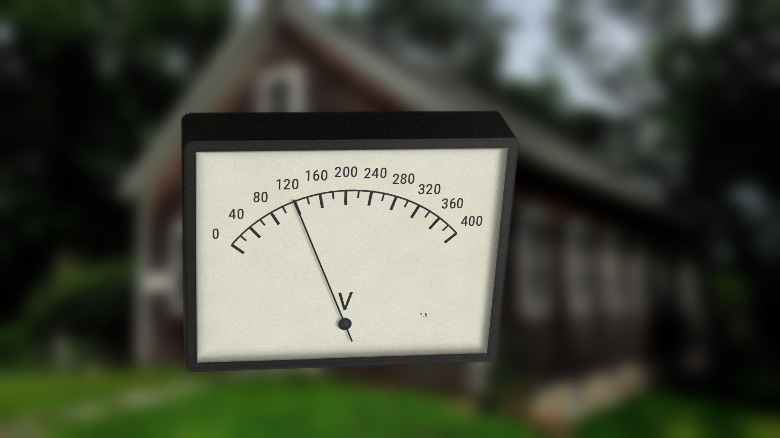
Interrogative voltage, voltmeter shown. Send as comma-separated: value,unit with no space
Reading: 120,V
